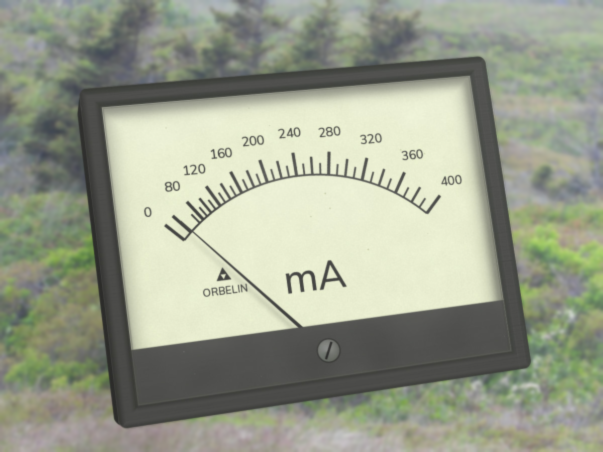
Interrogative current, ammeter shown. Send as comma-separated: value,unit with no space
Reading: 40,mA
